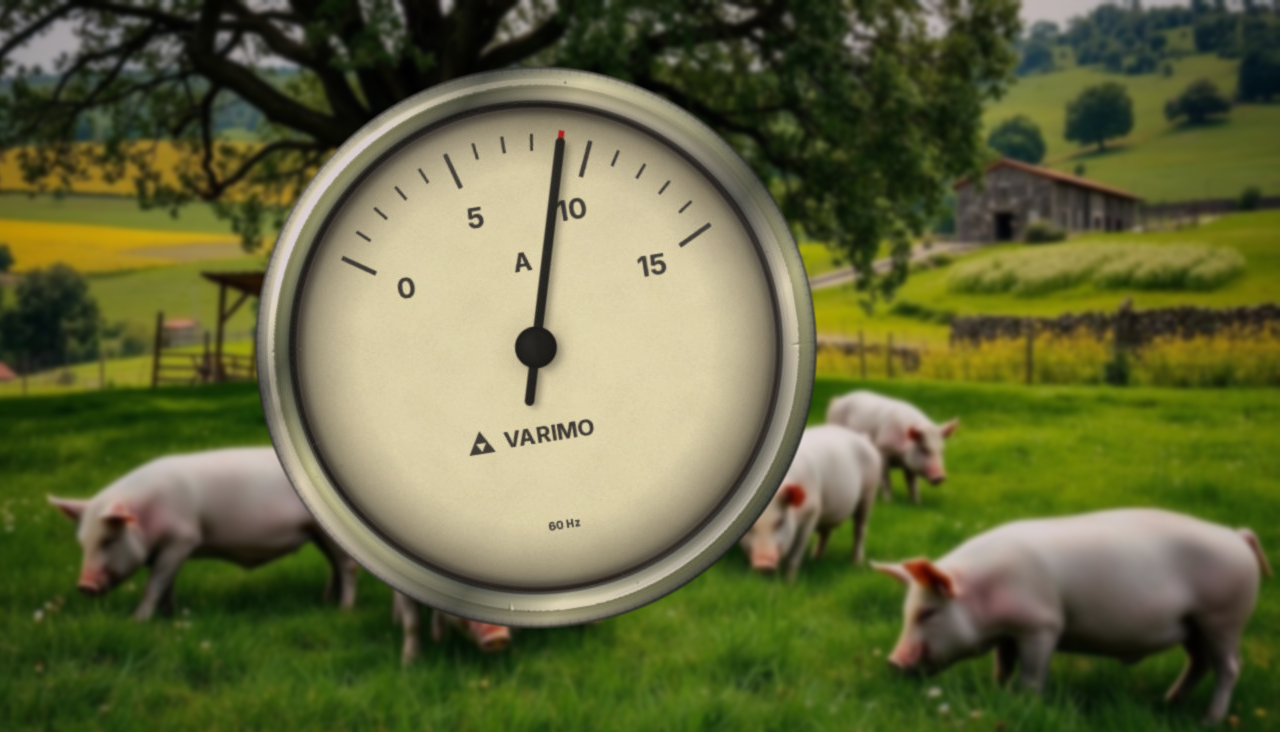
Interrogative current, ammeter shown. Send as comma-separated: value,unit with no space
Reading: 9,A
